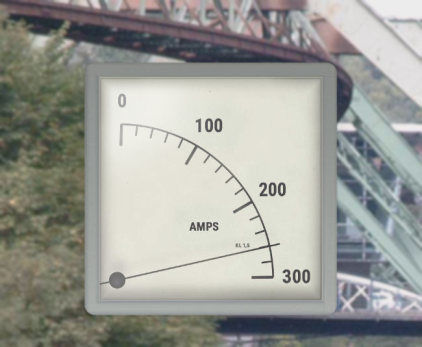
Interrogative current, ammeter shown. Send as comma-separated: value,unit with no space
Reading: 260,A
